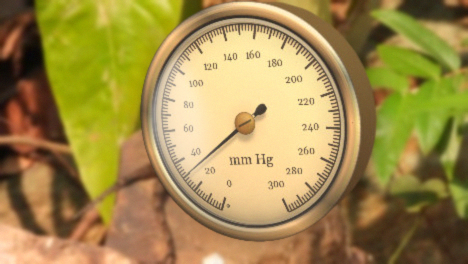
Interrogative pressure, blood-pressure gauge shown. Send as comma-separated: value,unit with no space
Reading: 30,mmHg
